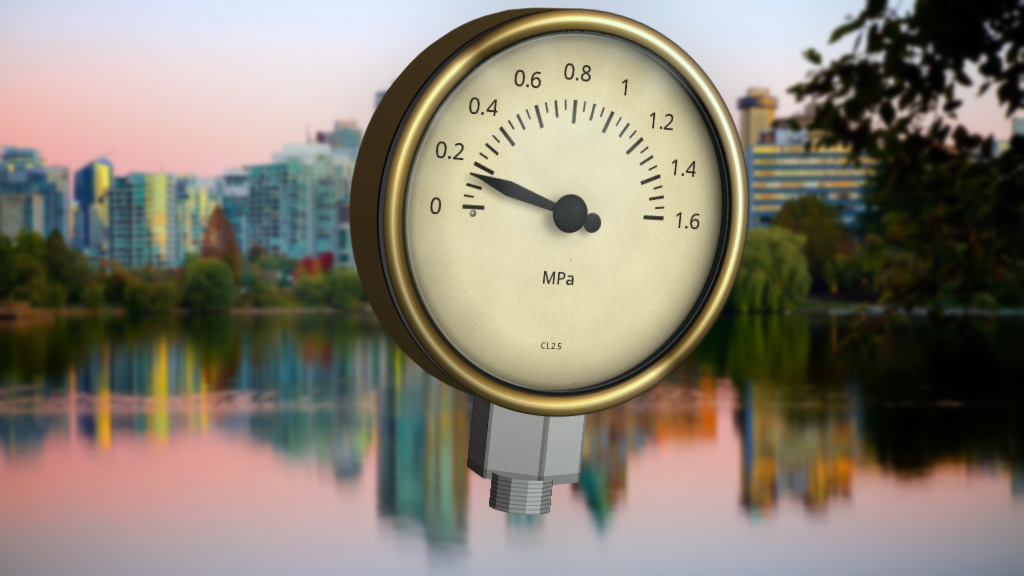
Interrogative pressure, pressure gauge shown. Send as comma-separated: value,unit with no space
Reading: 0.15,MPa
